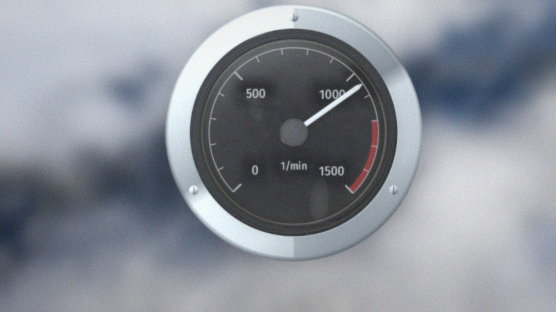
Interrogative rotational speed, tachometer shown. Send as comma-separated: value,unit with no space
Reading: 1050,rpm
